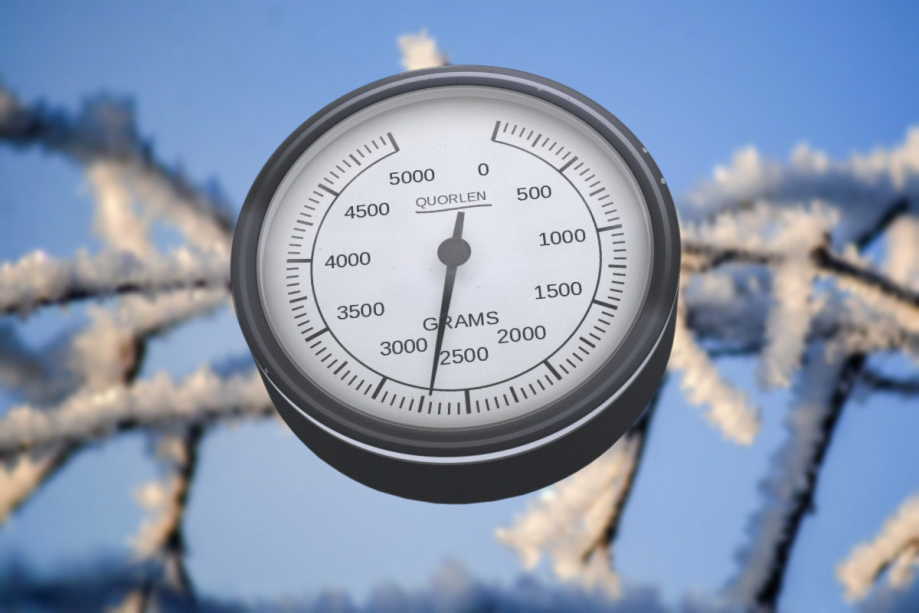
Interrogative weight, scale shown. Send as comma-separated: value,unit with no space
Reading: 2700,g
